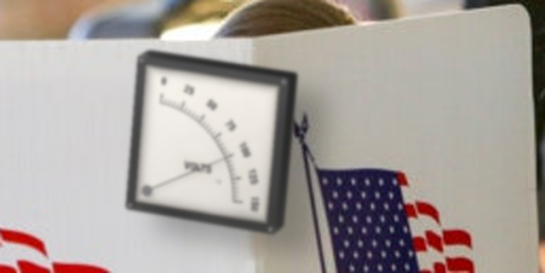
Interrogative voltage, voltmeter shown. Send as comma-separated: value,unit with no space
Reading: 100,V
